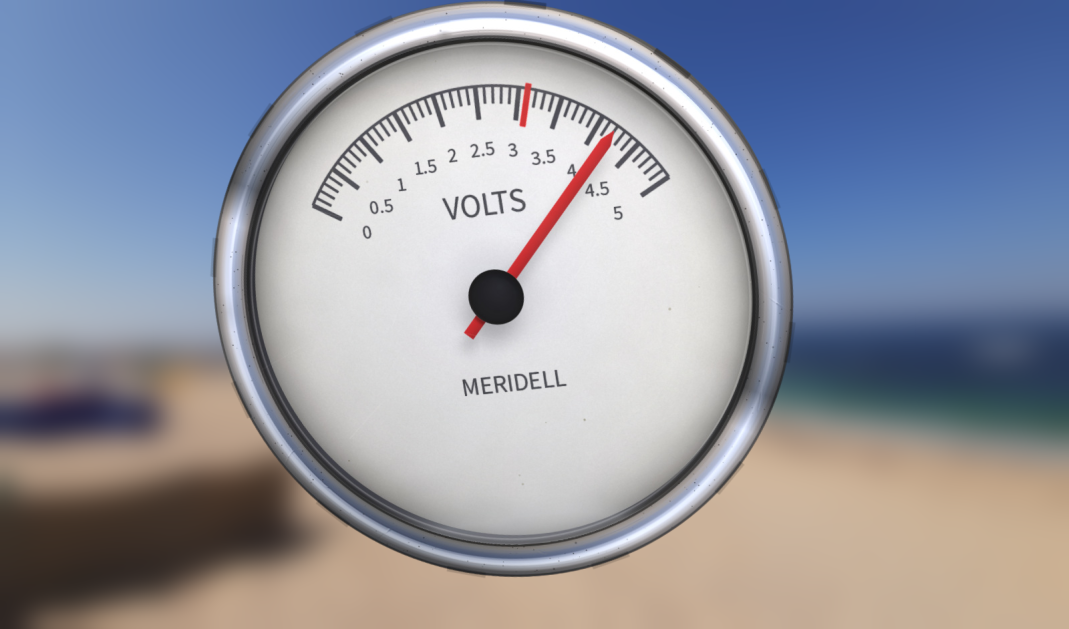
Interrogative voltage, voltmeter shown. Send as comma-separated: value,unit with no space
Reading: 4.2,V
